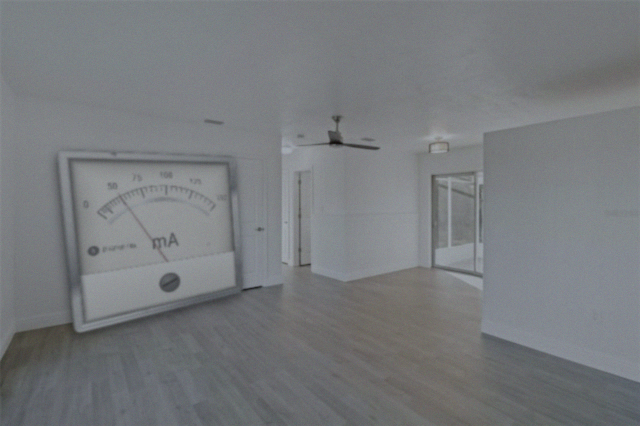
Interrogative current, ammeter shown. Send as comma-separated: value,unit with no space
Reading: 50,mA
